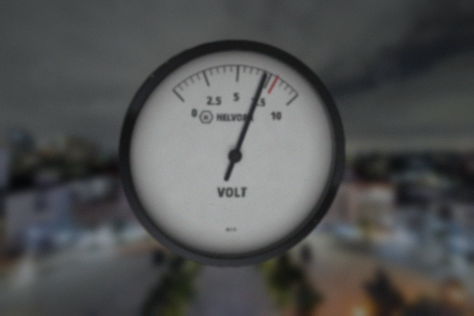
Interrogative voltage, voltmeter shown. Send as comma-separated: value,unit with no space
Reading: 7,V
